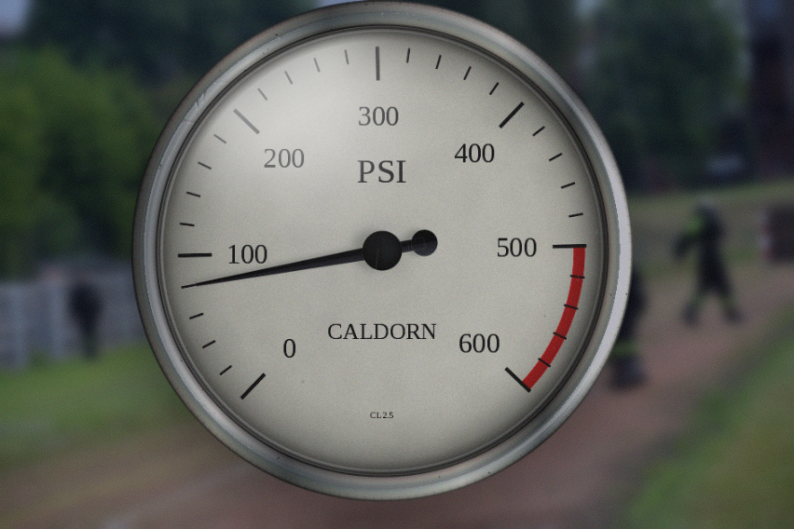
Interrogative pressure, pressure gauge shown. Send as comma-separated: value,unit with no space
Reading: 80,psi
